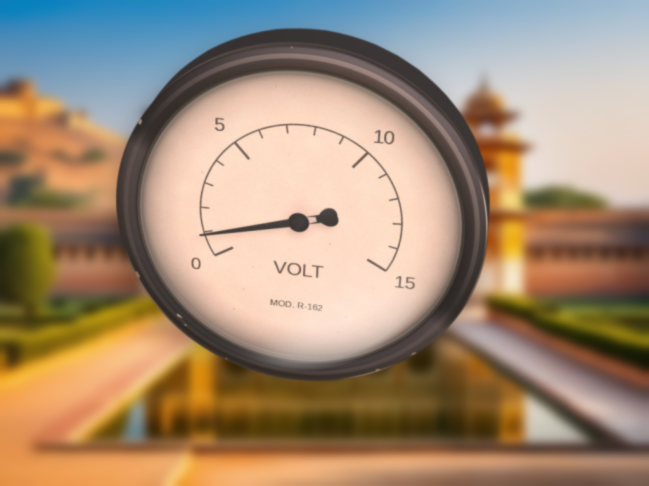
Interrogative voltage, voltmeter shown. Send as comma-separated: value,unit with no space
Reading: 1,V
